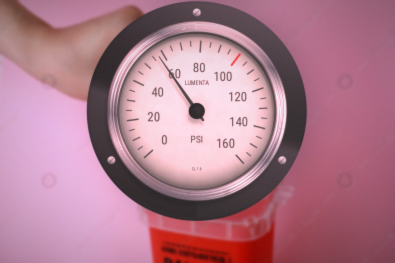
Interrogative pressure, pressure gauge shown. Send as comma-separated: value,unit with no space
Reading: 57.5,psi
